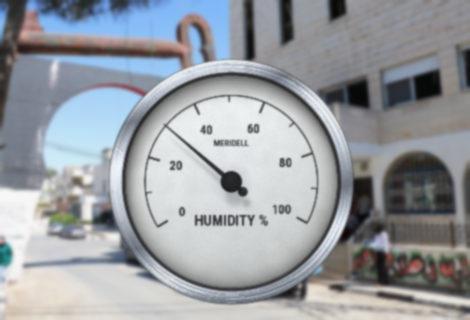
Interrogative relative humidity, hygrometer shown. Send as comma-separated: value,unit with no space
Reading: 30,%
